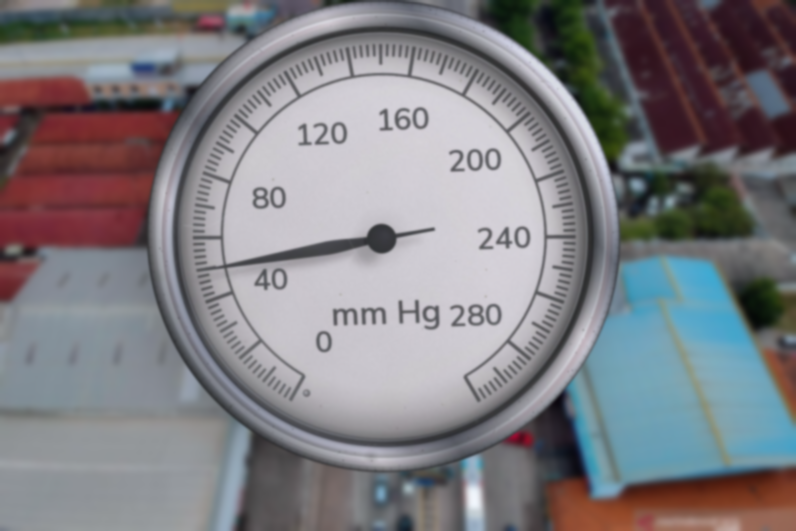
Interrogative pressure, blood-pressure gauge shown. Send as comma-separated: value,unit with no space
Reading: 50,mmHg
